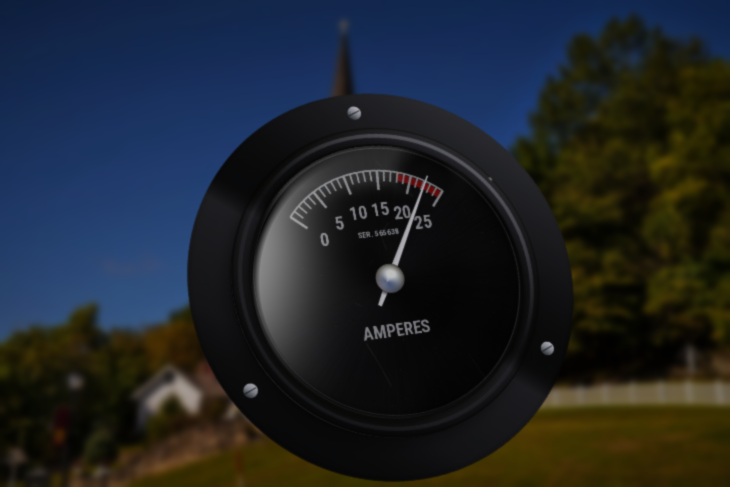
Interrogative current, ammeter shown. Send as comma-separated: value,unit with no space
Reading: 22,A
